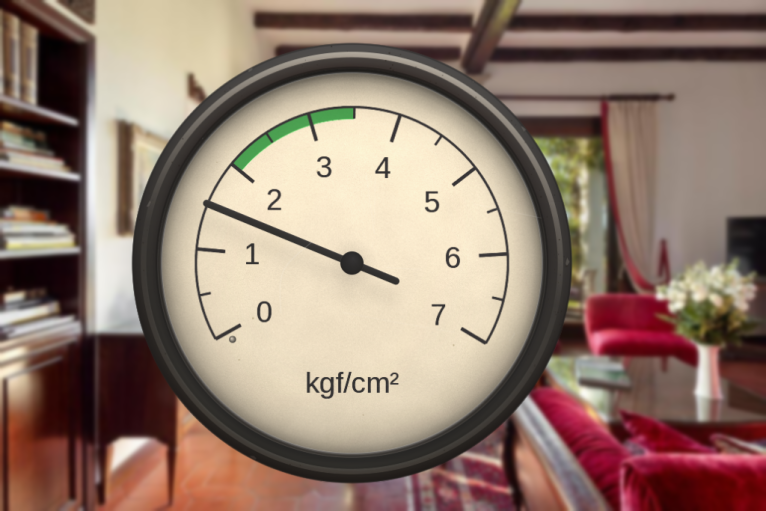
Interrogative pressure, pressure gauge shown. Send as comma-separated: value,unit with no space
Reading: 1.5,kg/cm²
